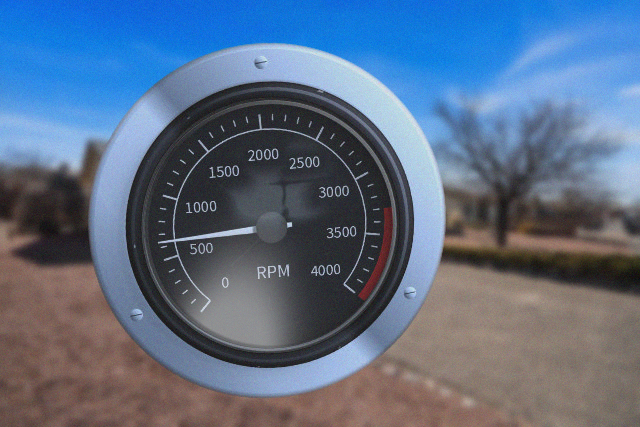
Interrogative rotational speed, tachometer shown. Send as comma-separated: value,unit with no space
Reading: 650,rpm
